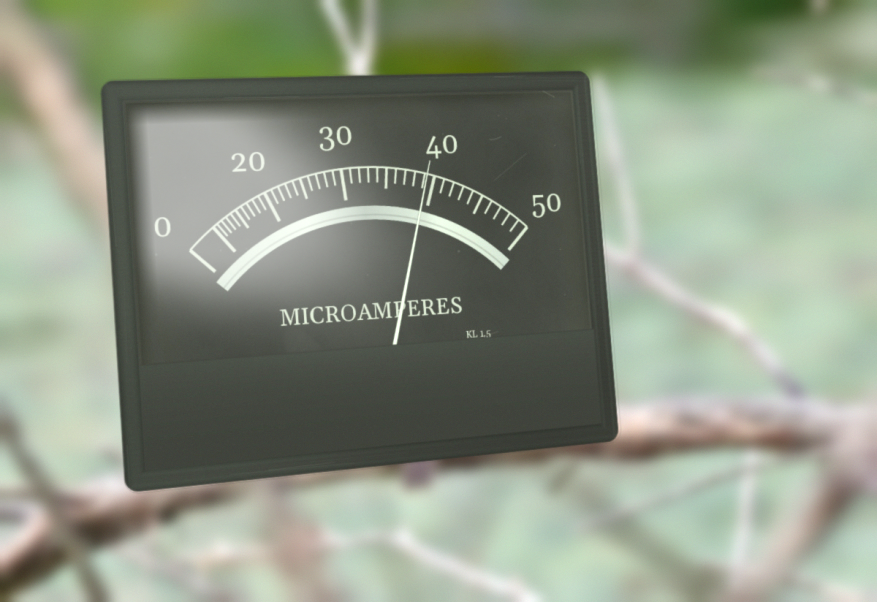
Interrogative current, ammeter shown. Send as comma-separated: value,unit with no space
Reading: 39,µA
